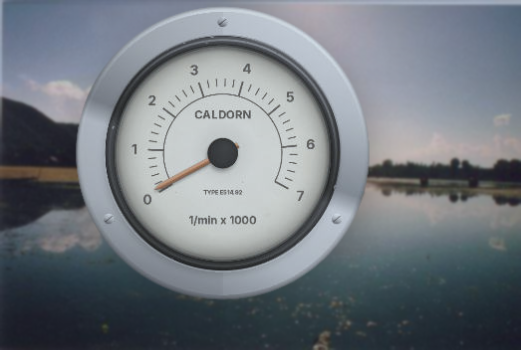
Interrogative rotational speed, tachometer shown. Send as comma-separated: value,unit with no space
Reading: 100,rpm
